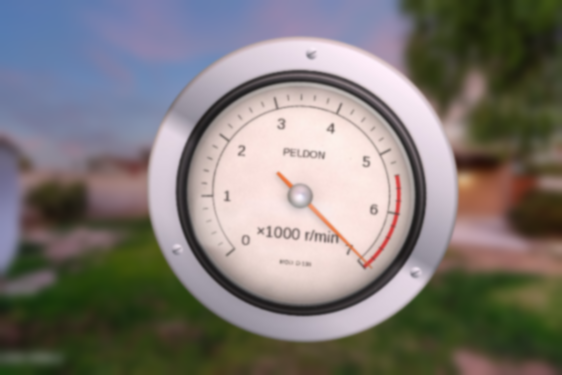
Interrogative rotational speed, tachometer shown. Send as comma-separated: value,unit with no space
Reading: 6900,rpm
